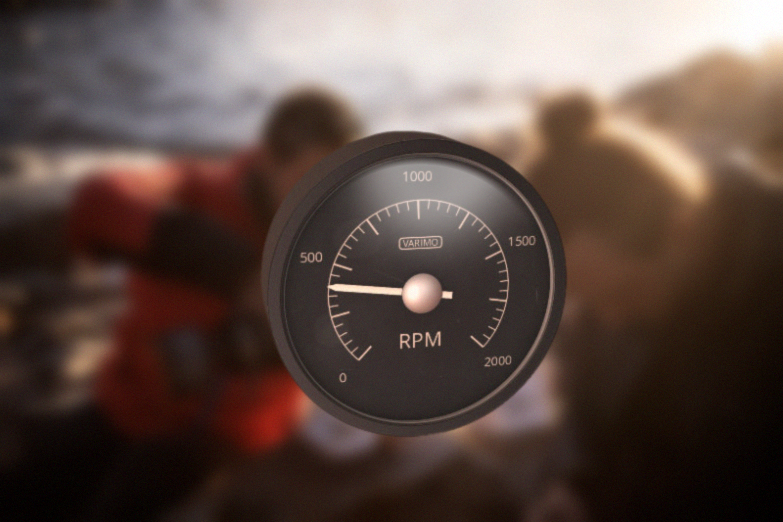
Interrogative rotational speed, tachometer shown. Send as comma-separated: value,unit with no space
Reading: 400,rpm
